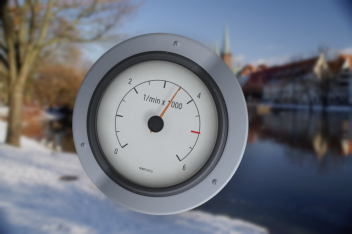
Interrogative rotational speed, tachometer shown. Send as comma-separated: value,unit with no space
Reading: 3500,rpm
